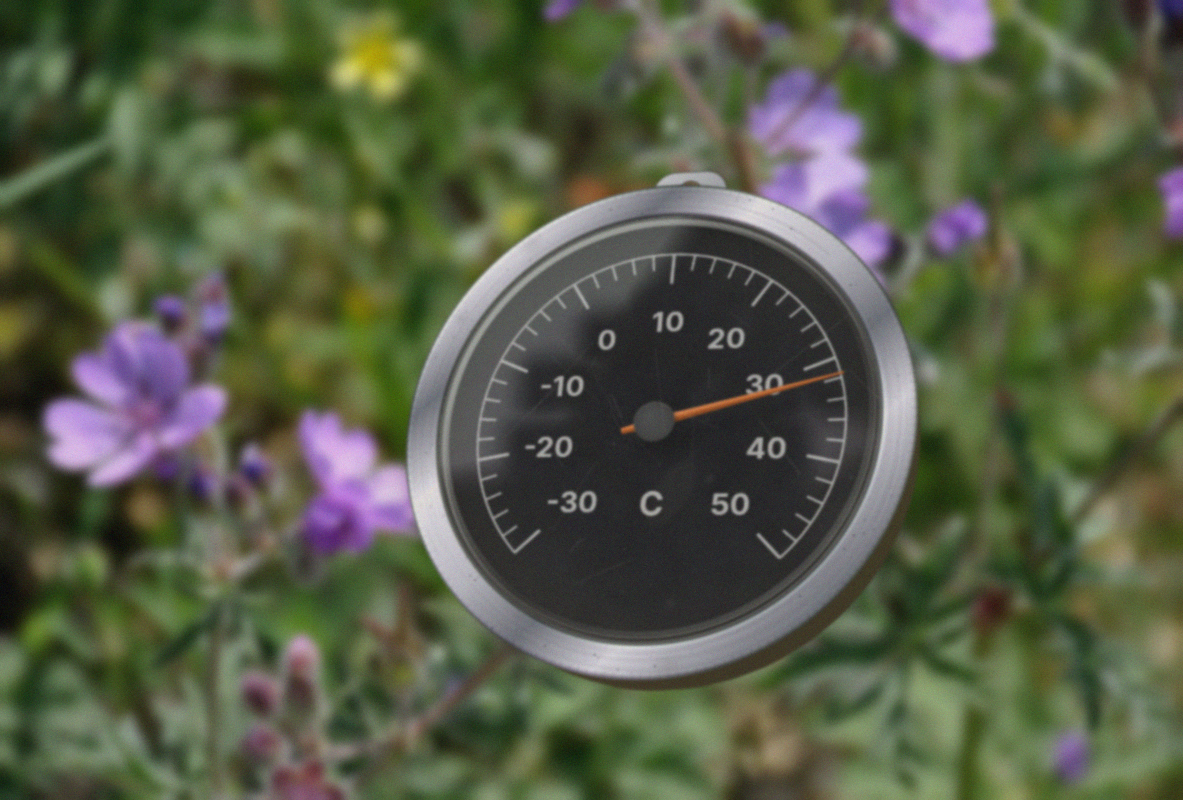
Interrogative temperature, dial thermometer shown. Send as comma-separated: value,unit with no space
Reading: 32,°C
